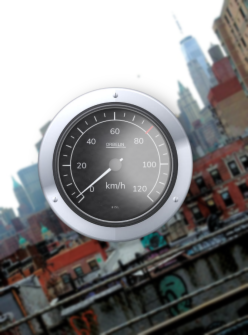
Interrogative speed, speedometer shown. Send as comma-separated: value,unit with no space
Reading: 2.5,km/h
